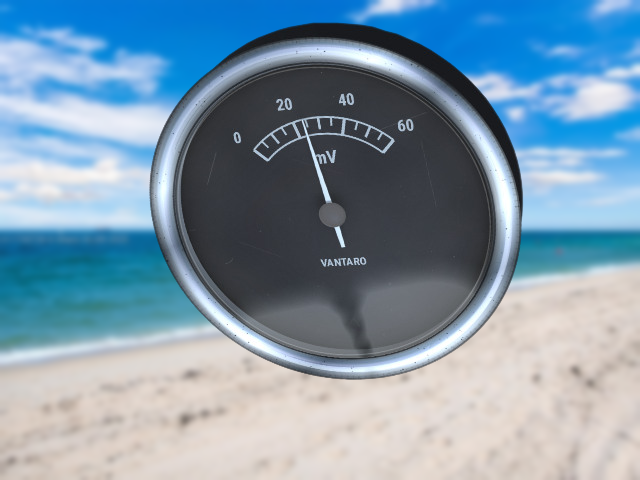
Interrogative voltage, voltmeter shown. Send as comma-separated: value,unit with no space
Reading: 25,mV
